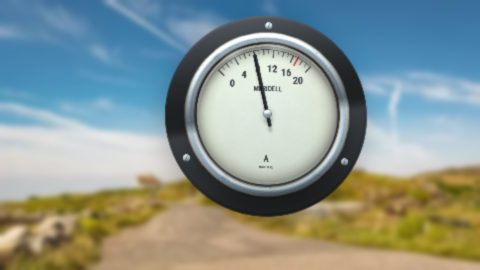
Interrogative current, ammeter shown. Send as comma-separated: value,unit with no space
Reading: 8,A
